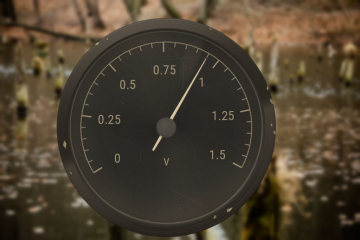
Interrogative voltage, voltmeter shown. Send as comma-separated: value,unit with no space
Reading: 0.95,V
